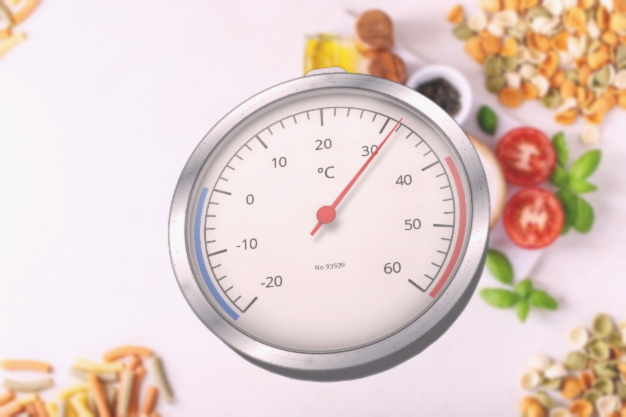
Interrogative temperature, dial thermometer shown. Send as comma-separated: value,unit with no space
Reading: 32,°C
